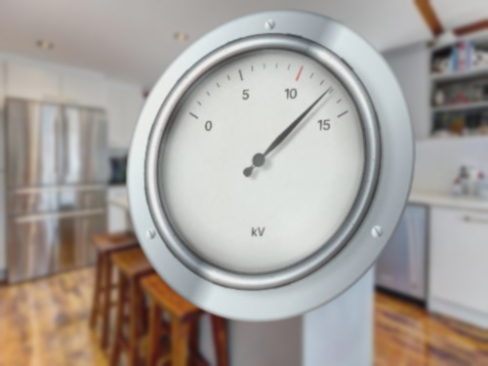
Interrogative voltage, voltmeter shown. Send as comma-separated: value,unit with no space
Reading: 13,kV
